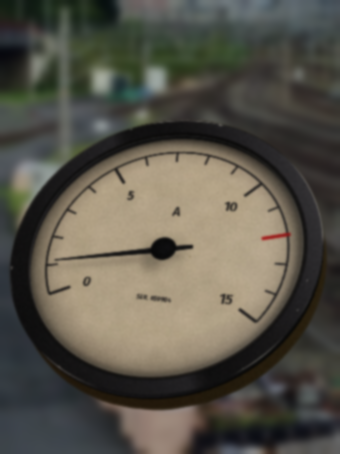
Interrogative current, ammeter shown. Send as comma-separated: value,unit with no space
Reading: 1,A
